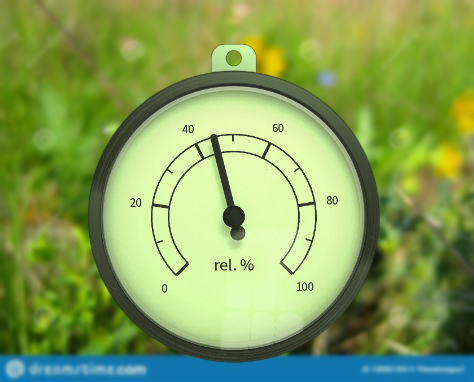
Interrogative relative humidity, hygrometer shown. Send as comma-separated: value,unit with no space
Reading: 45,%
